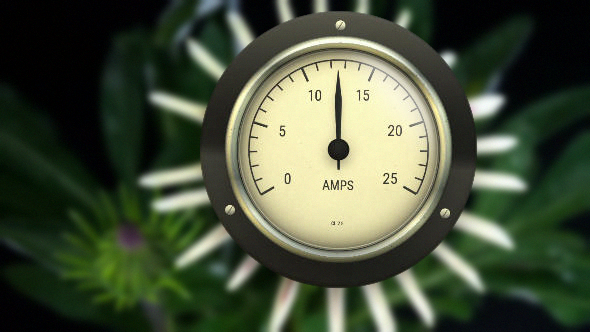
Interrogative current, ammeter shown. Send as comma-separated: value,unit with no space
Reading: 12.5,A
